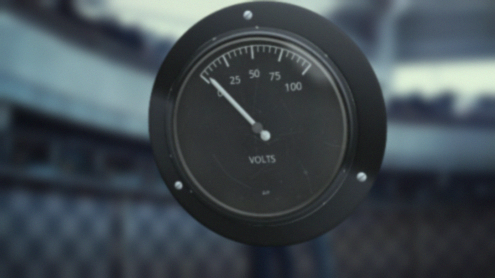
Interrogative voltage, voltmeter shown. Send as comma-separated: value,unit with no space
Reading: 5,V
